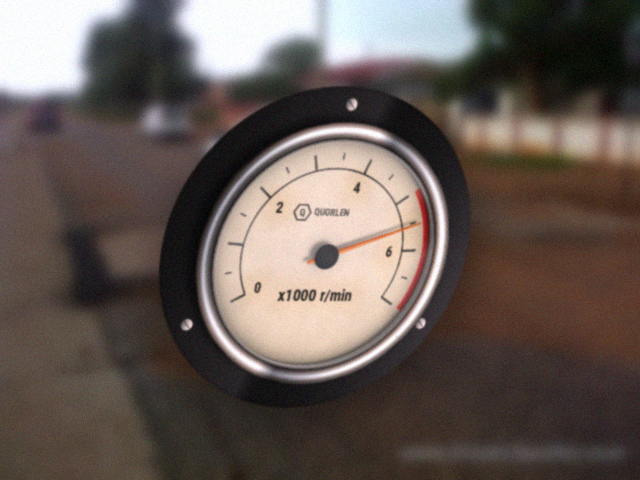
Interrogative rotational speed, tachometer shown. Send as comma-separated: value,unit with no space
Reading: 5500,rpm
